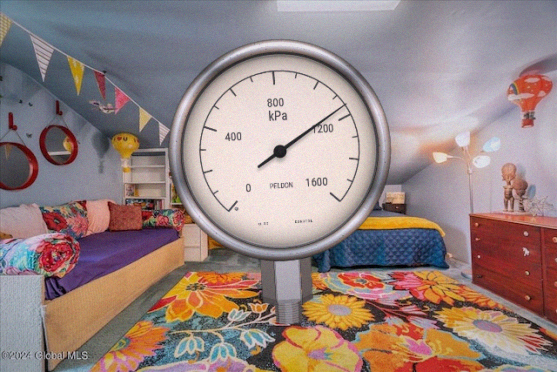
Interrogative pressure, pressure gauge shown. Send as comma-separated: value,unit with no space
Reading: 1150,kPa
